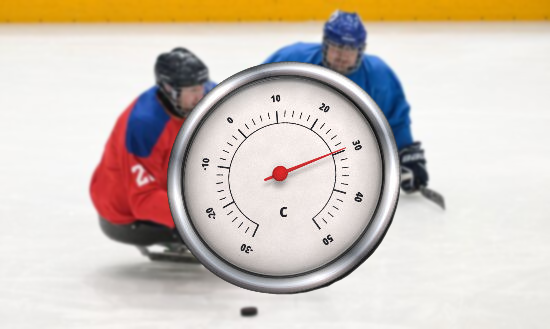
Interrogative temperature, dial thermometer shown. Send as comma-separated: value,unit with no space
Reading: 30,°C
